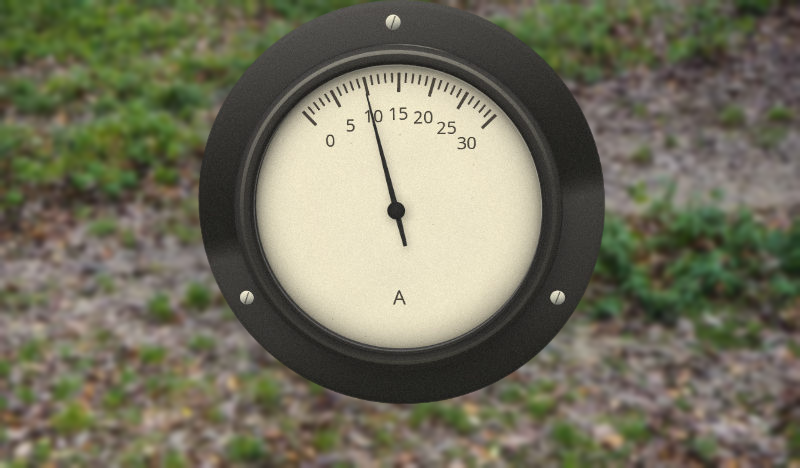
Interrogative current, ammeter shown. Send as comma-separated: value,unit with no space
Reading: 10,A
